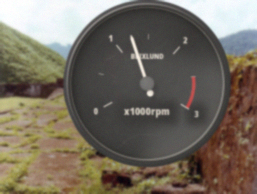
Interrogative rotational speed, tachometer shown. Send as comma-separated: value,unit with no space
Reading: 1250,rpm
